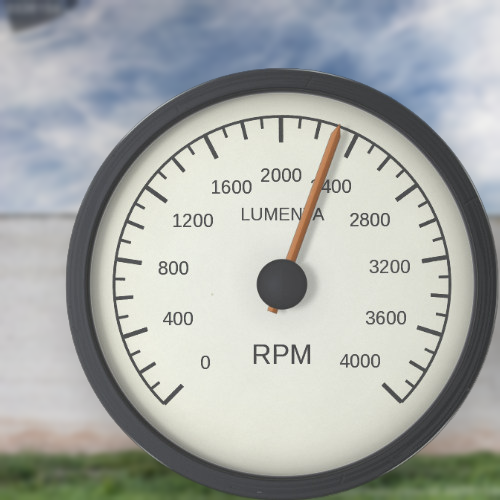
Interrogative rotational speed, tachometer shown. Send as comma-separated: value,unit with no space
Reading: 2300,rpm
